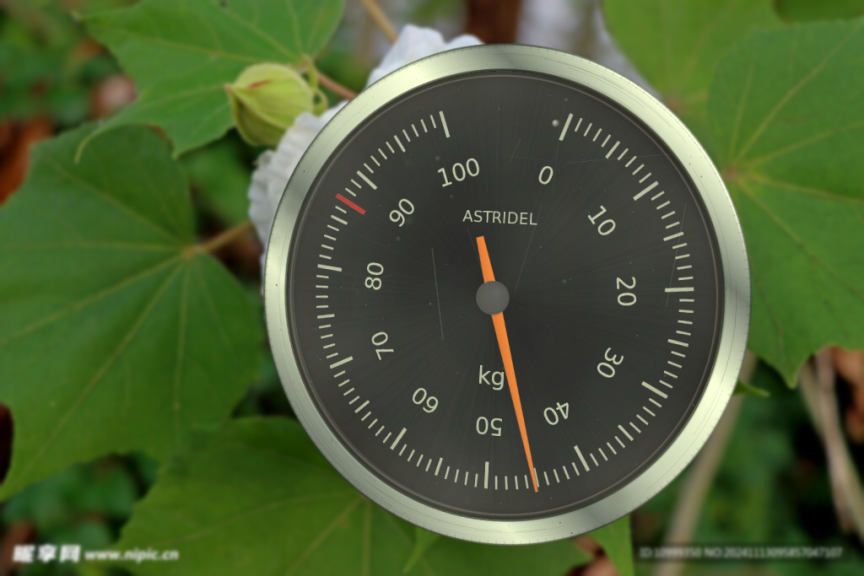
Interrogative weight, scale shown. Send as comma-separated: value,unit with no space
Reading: 45,kg
